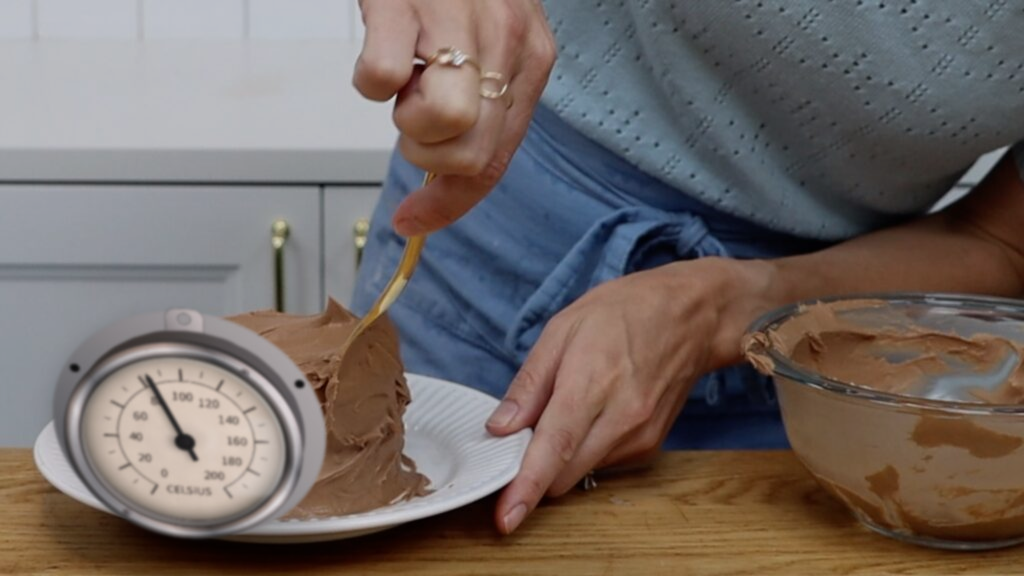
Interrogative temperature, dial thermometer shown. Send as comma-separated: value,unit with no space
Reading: 85,°C
